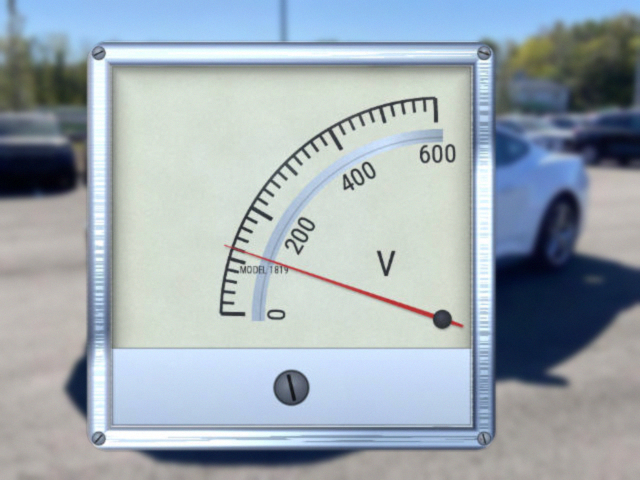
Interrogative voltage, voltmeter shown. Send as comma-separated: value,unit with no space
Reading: 120,V
